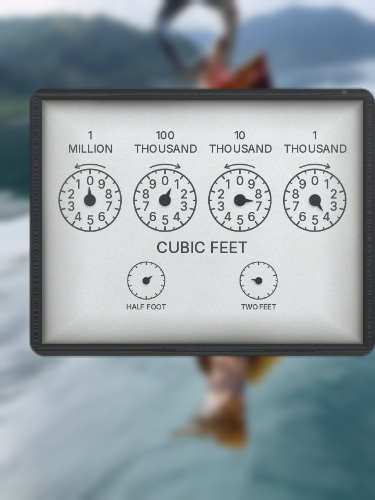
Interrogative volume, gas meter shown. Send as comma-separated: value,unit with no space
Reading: 7400,ft³
